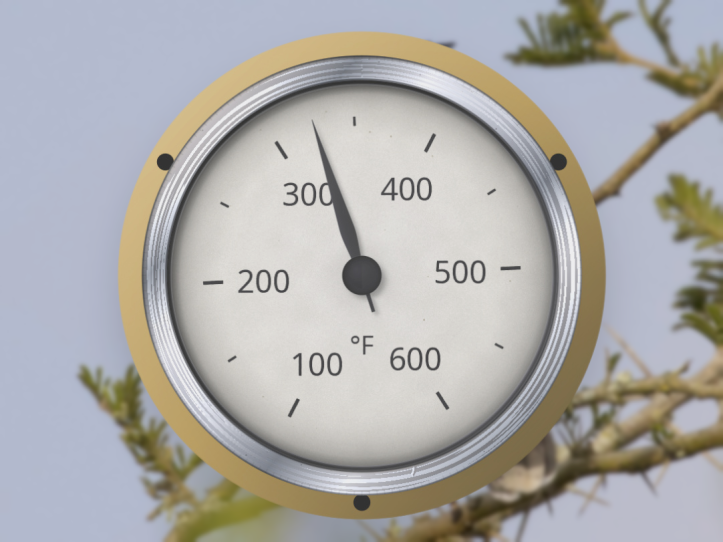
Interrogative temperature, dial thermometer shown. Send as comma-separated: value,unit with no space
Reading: 325,°F
